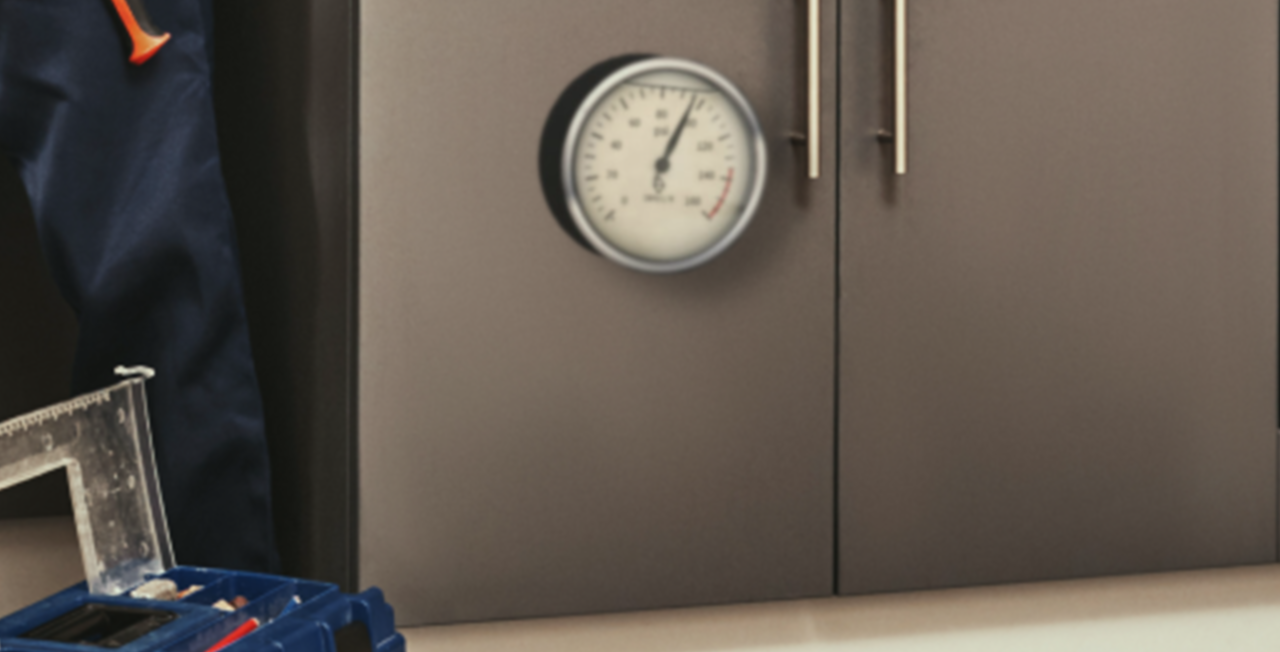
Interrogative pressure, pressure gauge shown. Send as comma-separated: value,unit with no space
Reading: 95,psi
